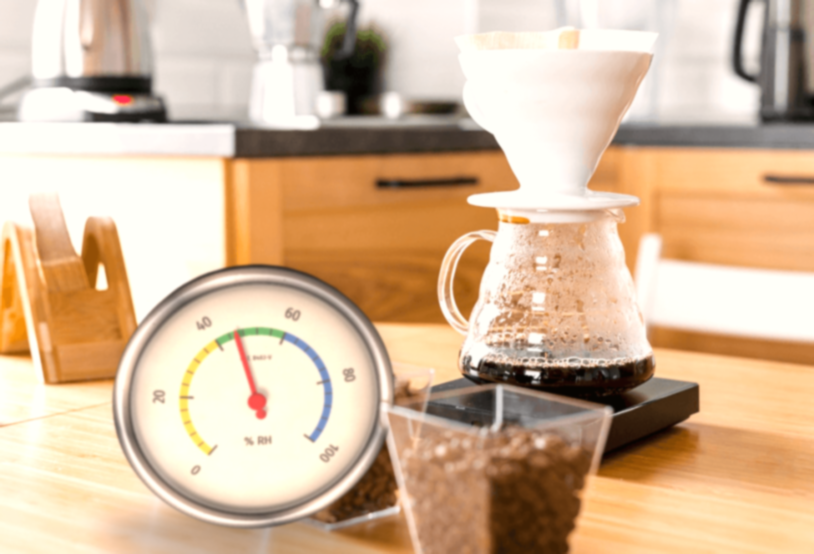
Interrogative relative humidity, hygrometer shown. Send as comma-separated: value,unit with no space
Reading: 46,%
